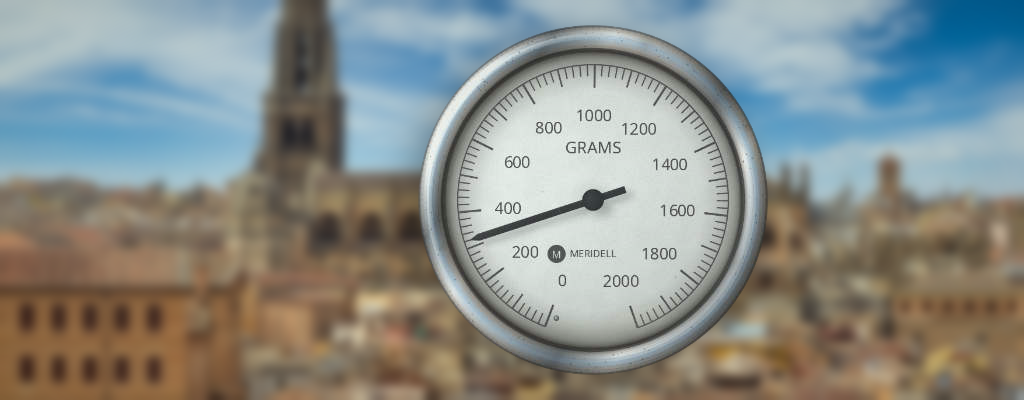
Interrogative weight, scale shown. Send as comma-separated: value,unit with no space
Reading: 320,g
